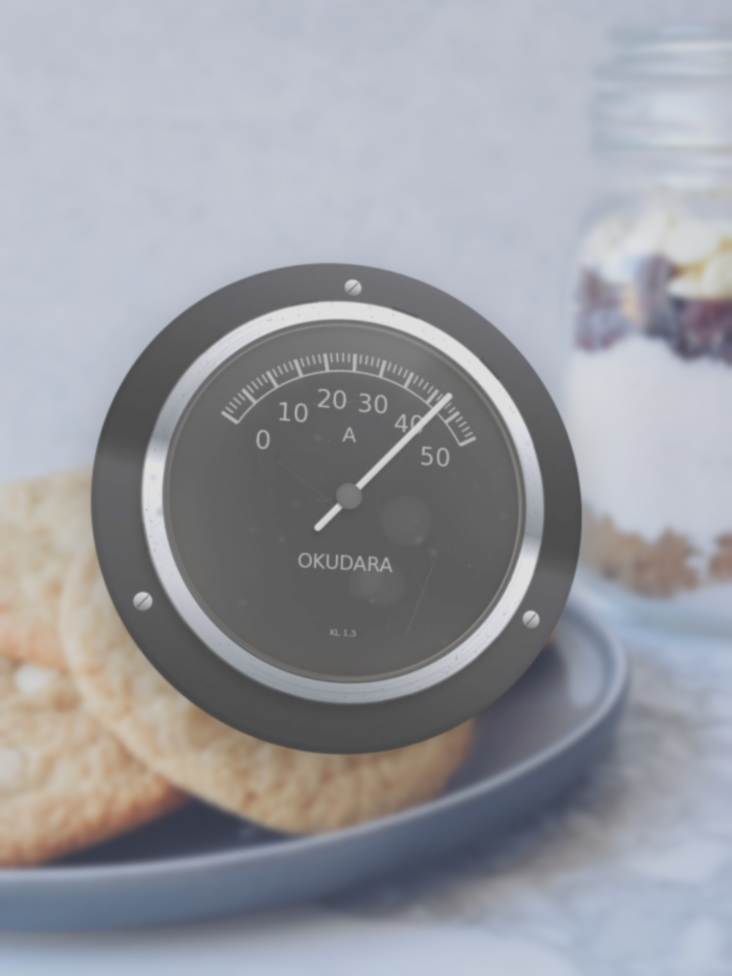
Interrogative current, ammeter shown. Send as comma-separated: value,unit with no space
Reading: 42,A
